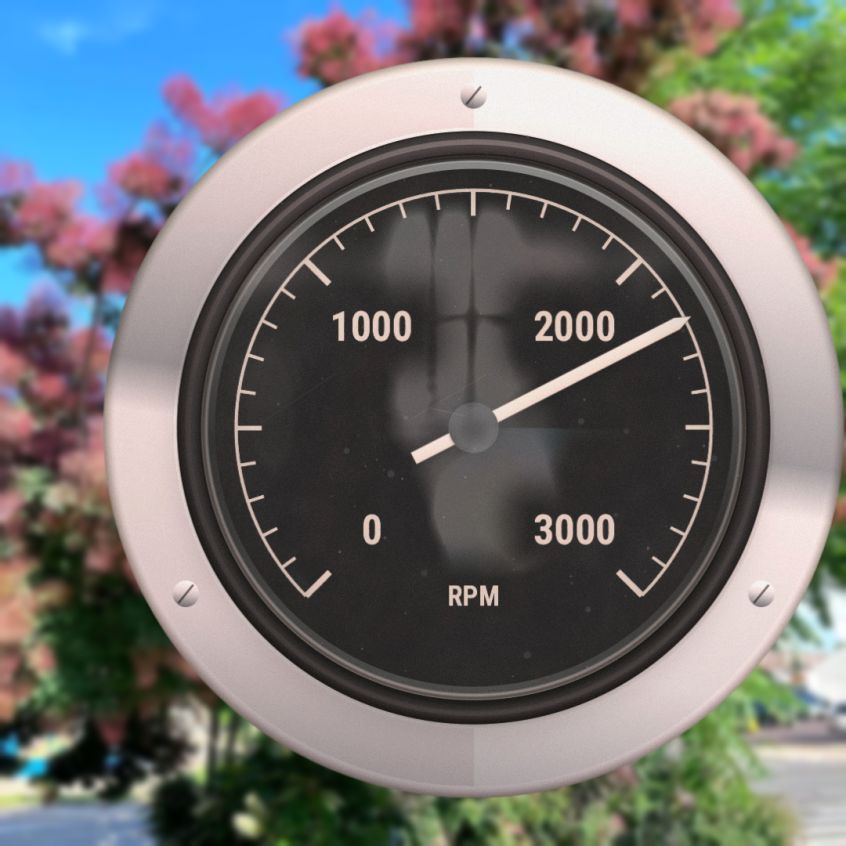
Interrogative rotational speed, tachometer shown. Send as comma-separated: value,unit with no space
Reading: 2200,rpm
